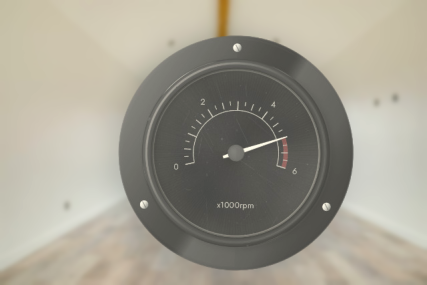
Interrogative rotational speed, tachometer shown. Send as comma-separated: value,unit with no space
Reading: 5000,rpm
